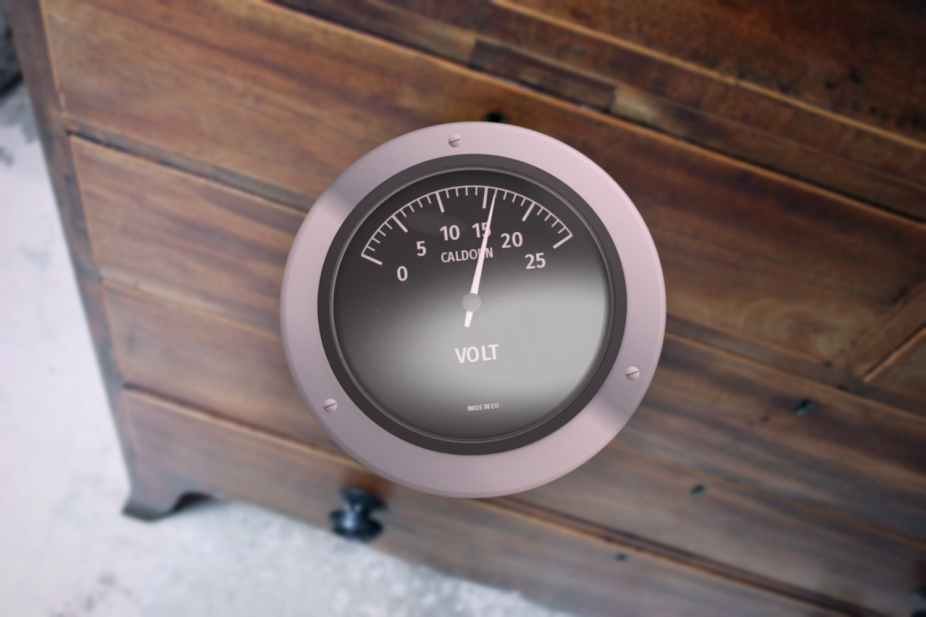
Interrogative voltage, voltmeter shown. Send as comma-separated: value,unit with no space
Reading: 16,V
